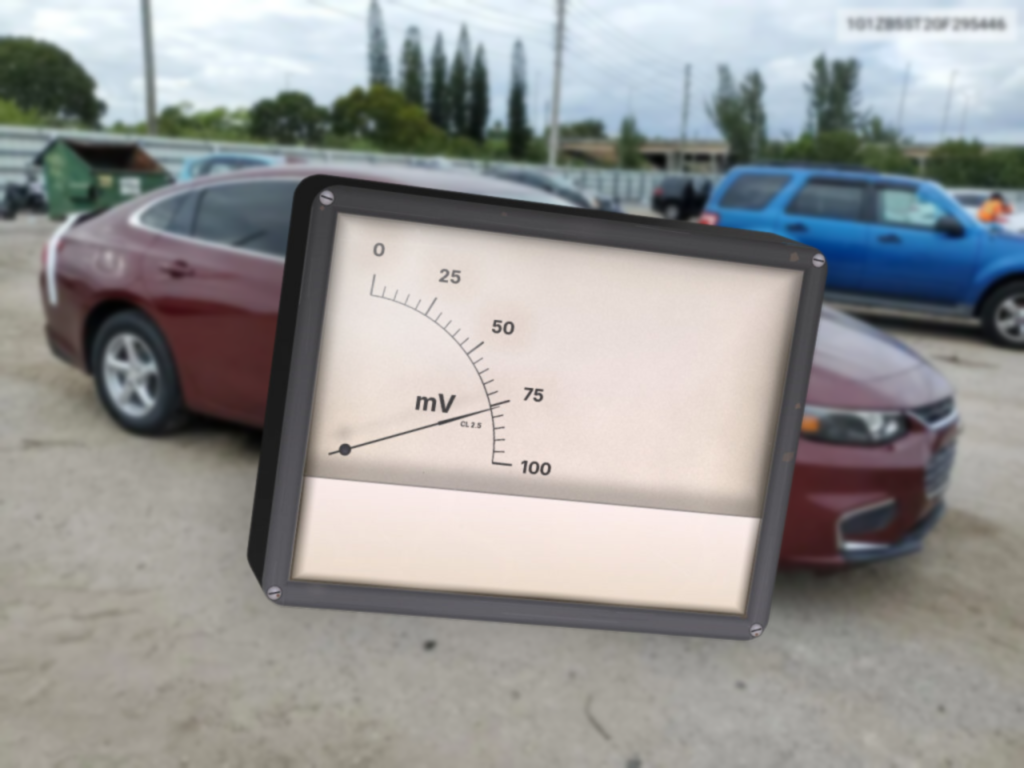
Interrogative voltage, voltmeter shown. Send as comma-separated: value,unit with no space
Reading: 75,mV
